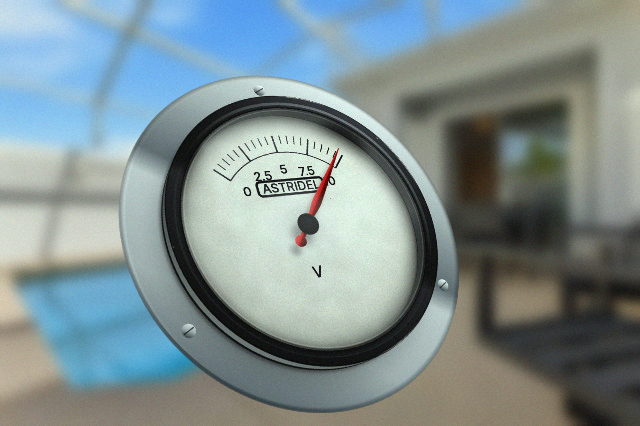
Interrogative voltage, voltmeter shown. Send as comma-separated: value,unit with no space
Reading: 9.5,V
